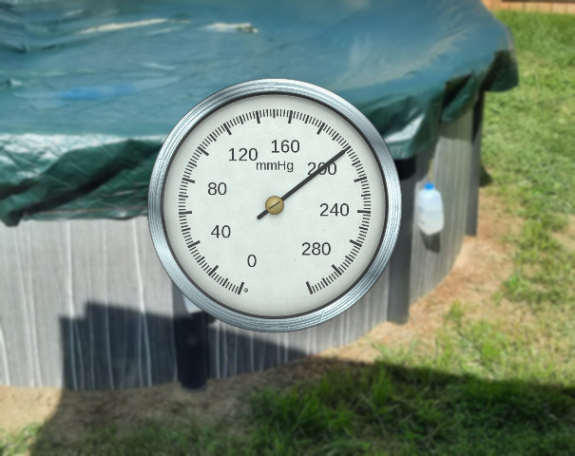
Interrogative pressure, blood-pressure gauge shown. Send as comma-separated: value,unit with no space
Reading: 200,mmHg
